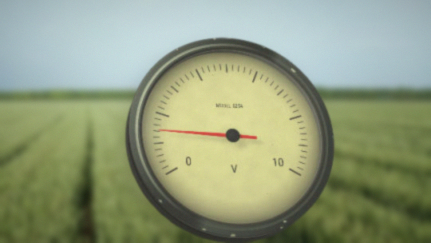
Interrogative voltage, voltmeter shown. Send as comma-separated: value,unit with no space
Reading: 1.4,V
